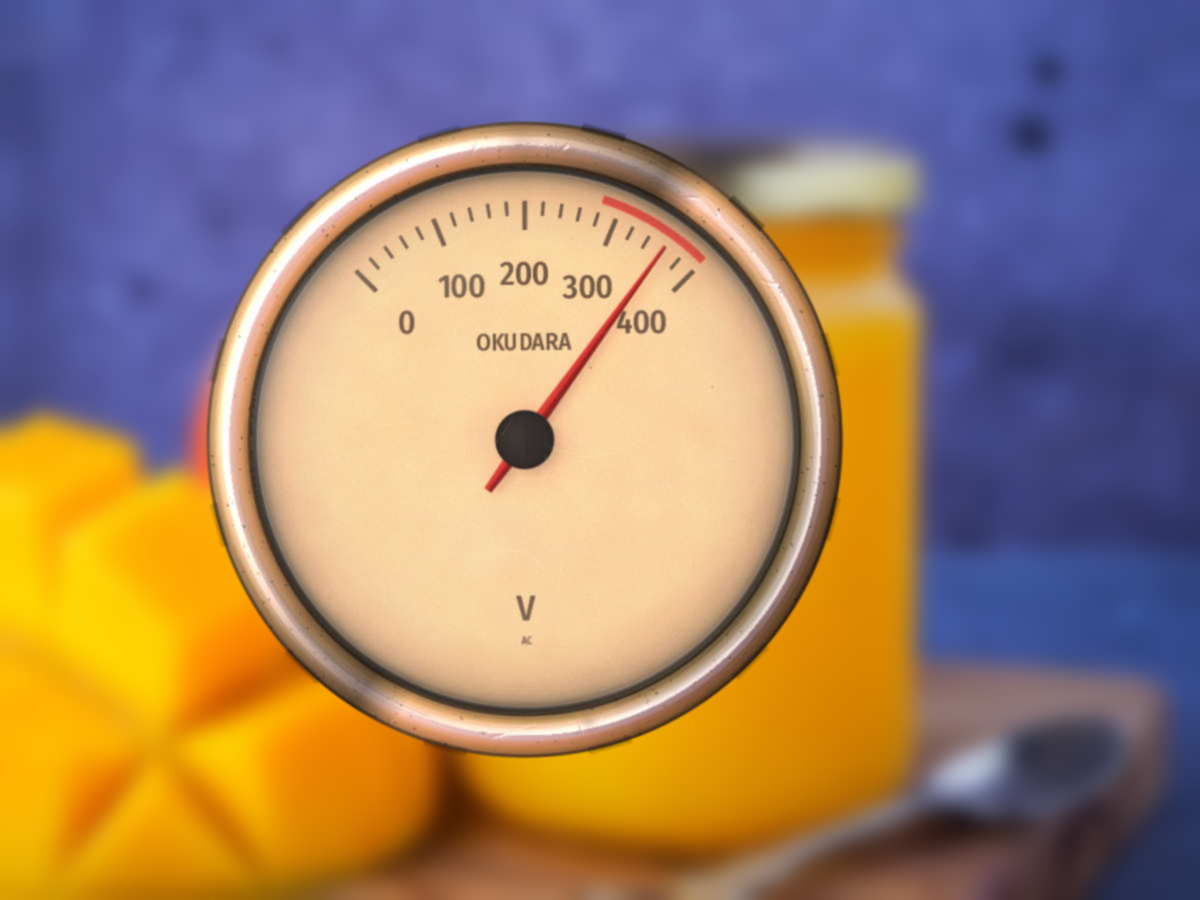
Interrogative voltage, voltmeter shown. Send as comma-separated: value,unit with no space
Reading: 360,V
